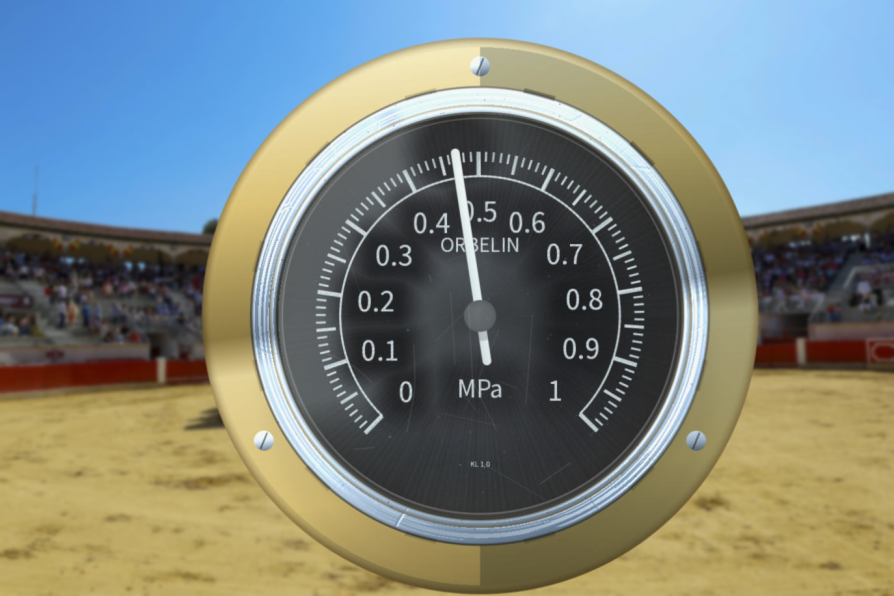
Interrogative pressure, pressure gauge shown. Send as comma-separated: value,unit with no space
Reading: 0.47,MPa
